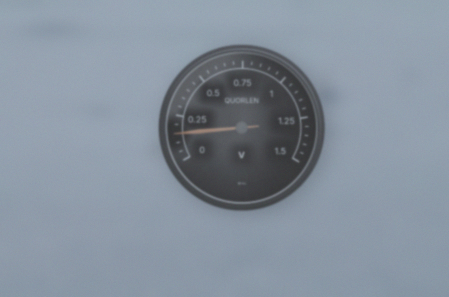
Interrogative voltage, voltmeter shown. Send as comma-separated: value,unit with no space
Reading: 0.15,V
